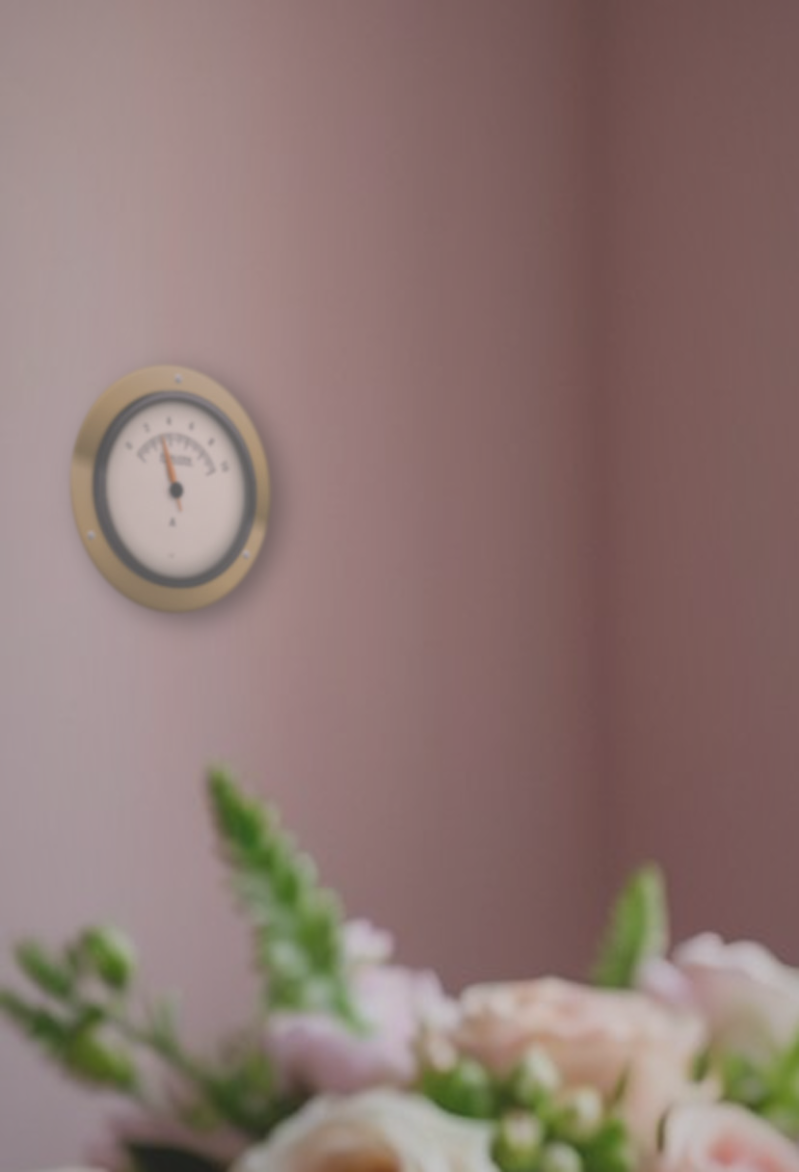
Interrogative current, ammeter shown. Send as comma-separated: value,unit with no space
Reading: 3,A
